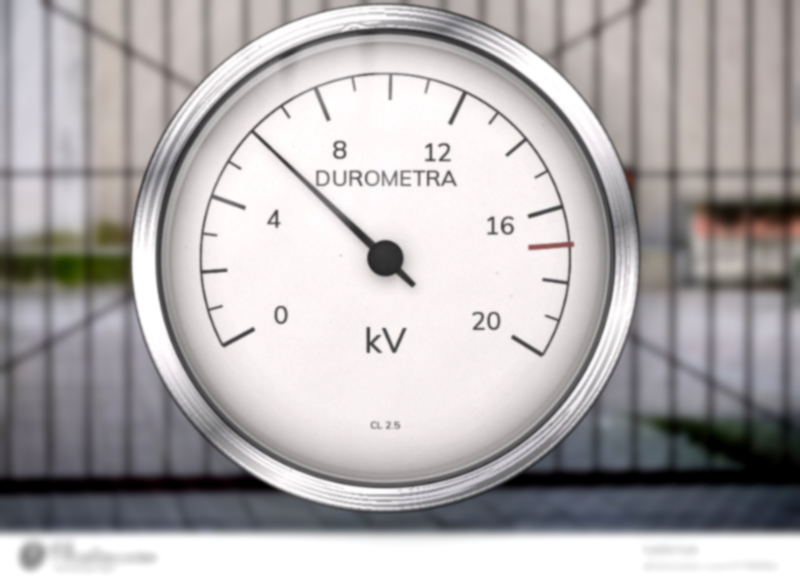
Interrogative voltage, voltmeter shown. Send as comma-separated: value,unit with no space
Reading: 6,kV
